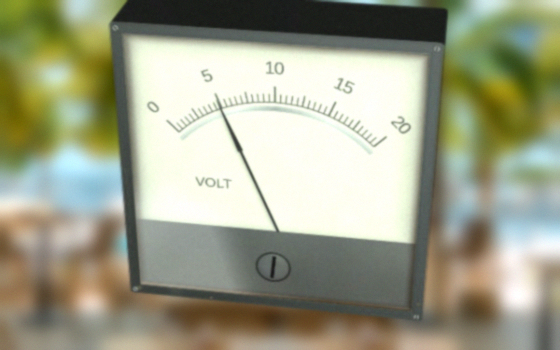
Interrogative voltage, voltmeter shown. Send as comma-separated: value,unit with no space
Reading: 5,V
